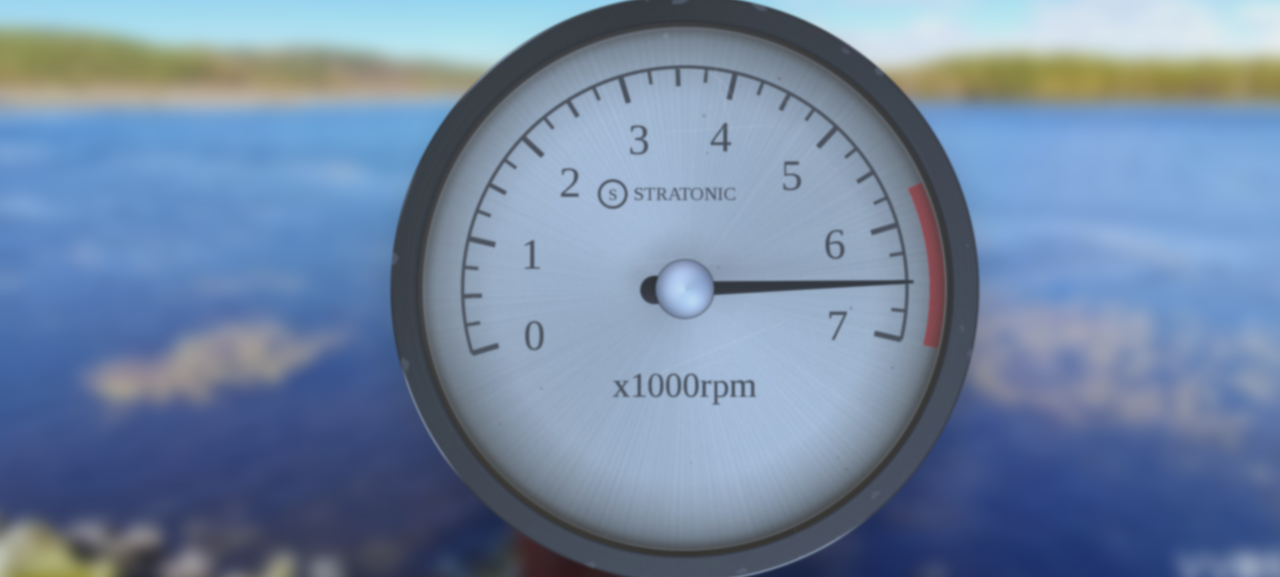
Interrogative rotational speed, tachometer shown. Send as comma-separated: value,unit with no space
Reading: 6500,rpm
